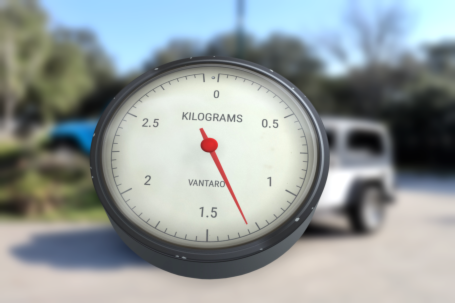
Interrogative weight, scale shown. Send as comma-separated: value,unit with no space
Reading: 1.3,kg
